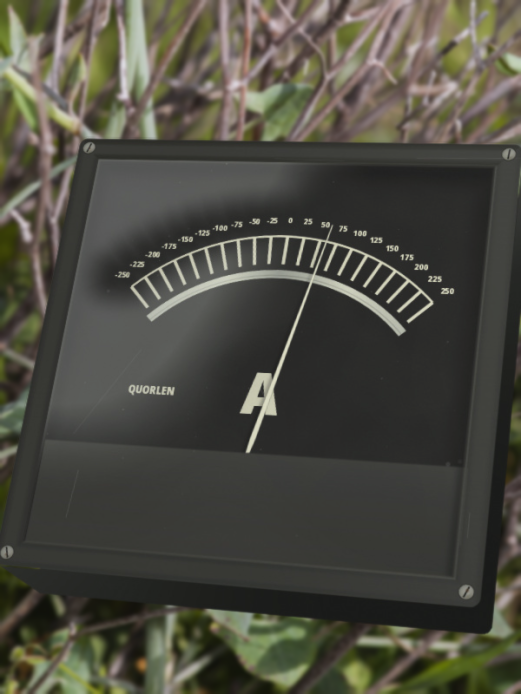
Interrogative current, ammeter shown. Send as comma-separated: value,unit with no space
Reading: 62.5,A
